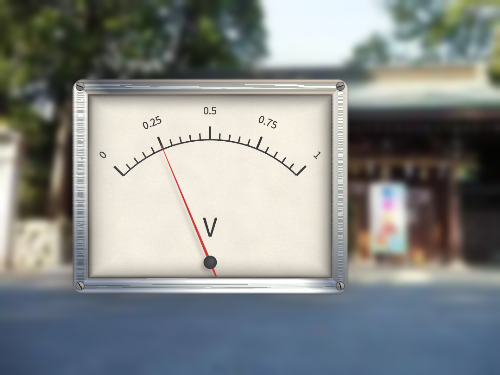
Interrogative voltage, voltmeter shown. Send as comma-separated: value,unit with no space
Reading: 0.25,V
